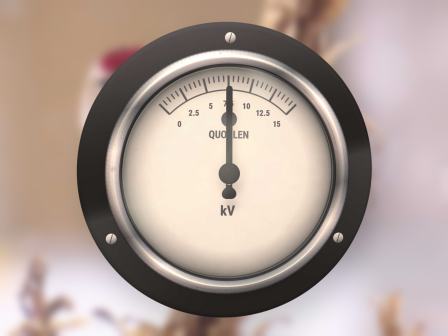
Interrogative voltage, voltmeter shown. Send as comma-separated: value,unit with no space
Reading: 7.5,kV
